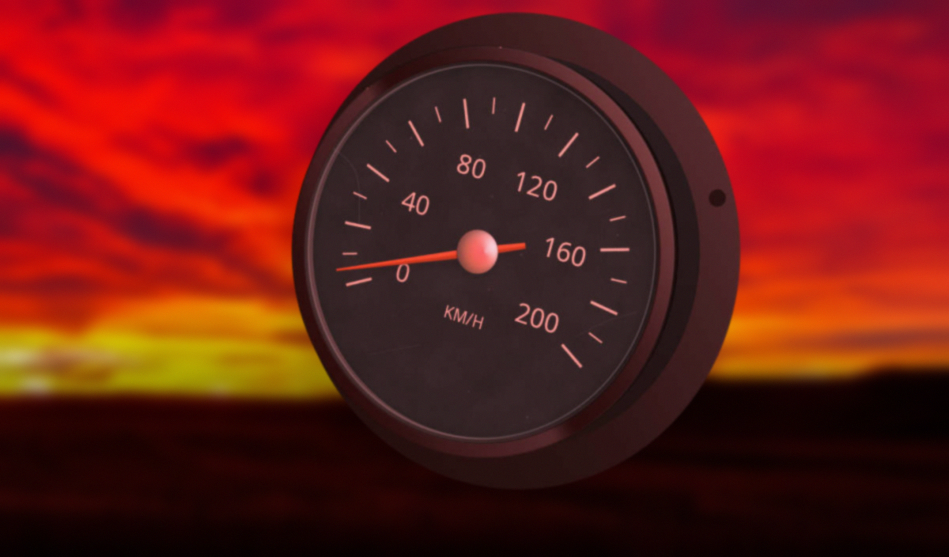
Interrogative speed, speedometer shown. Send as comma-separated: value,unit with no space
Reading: 5,km/h
